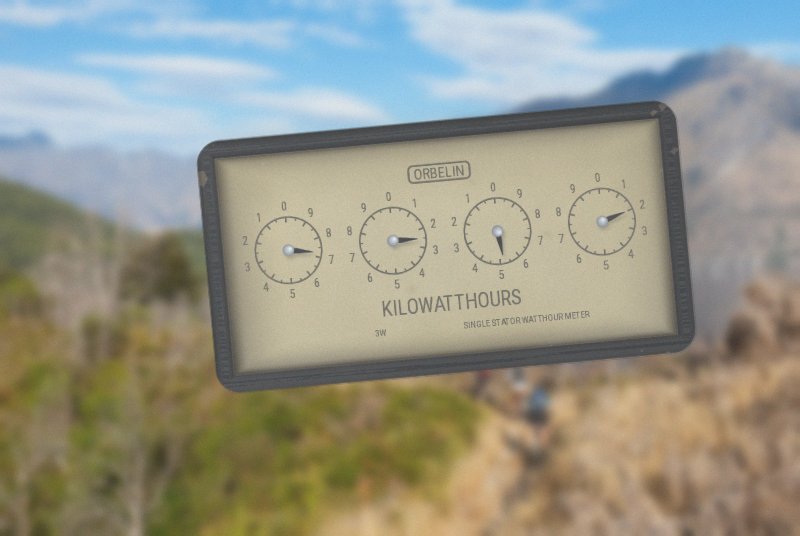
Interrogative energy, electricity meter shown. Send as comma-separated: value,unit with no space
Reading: 7252,kWh
